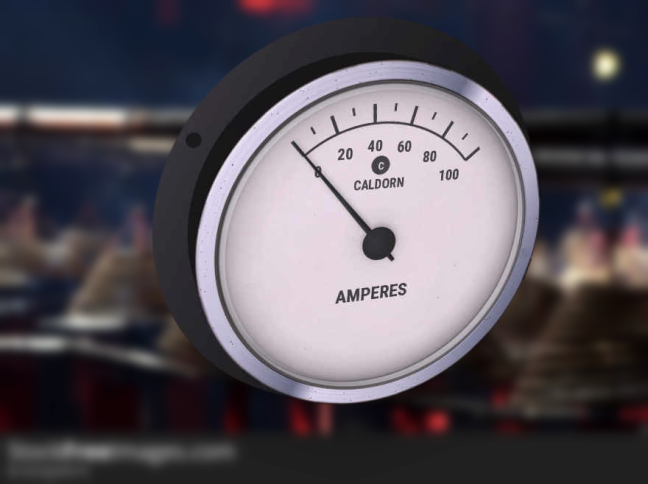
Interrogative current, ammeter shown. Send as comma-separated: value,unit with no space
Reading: 0,A
